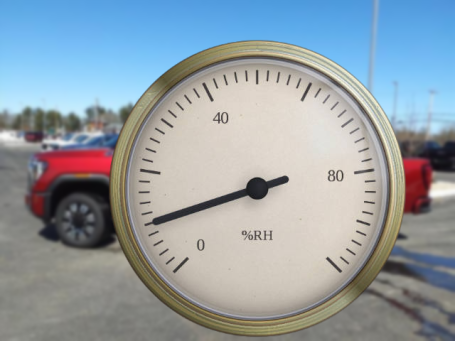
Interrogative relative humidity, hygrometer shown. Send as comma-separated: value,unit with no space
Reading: 10,%
